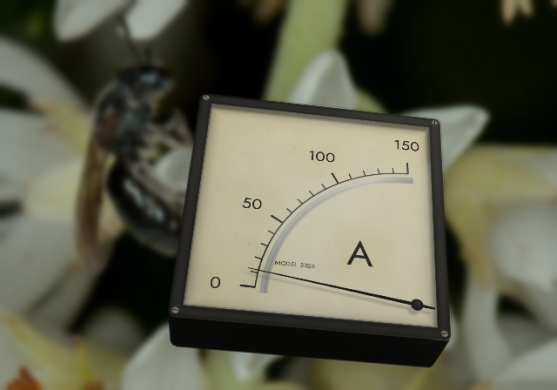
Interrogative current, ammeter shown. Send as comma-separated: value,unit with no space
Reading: 10,A
